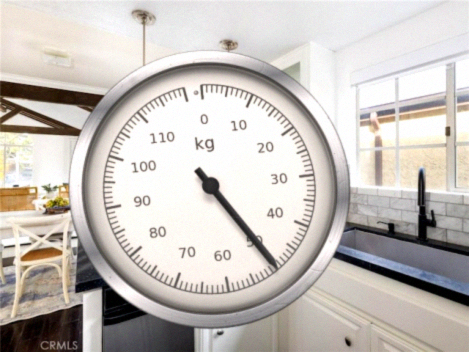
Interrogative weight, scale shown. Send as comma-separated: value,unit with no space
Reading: 50,kg
